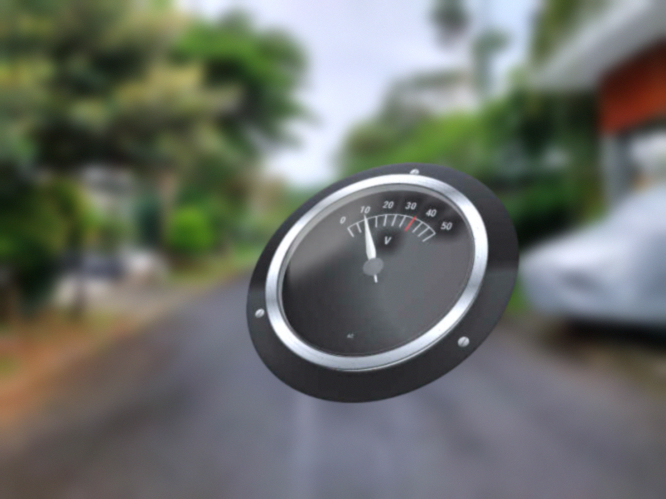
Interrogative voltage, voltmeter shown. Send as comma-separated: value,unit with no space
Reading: 10,V
